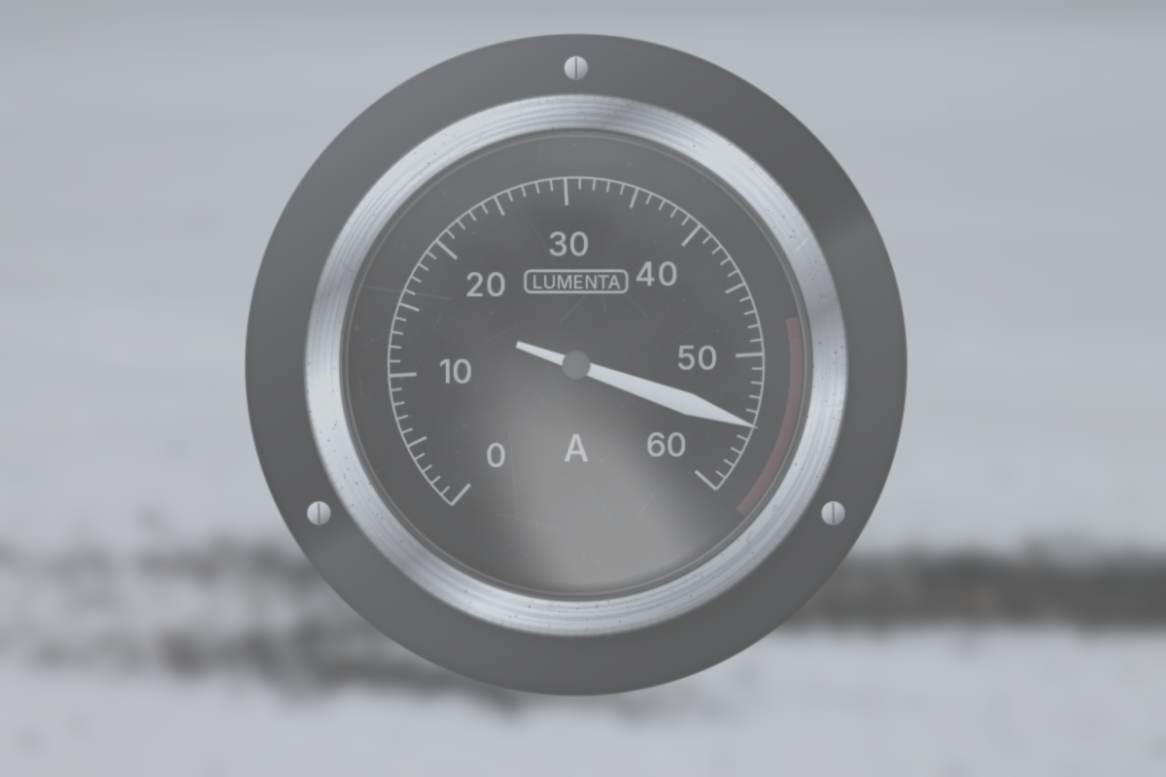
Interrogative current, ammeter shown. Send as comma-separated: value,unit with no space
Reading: 55,A
